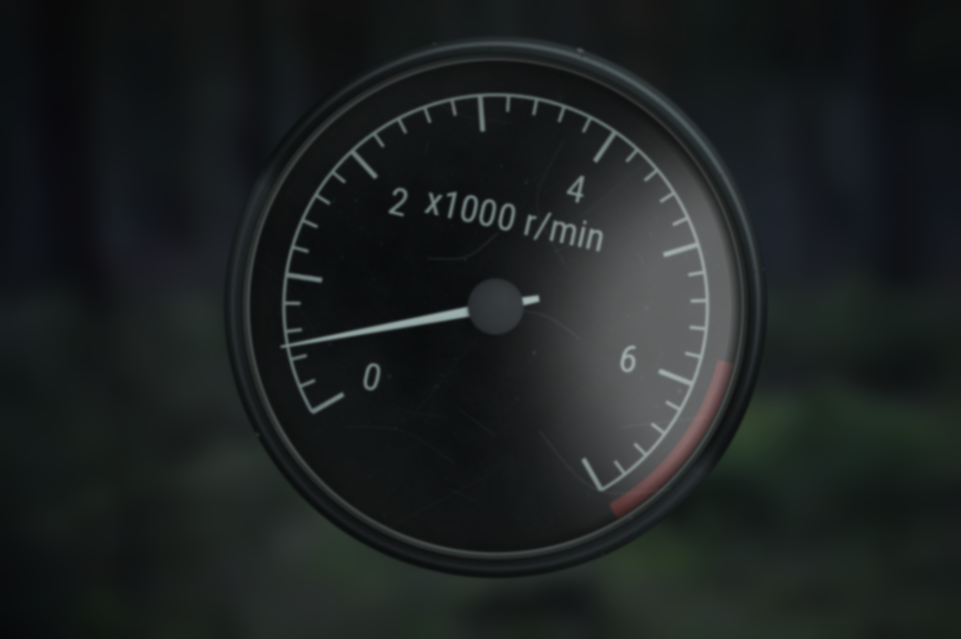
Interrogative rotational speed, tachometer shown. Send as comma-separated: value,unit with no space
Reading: 500,rpm
